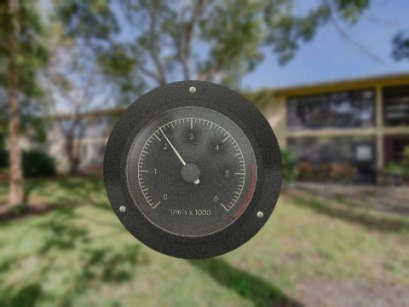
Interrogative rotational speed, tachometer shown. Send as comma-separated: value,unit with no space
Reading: 2200,rpm
